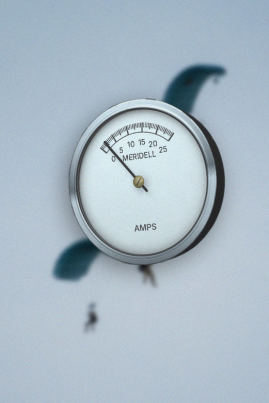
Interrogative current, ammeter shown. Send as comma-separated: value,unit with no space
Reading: 2.5,A
